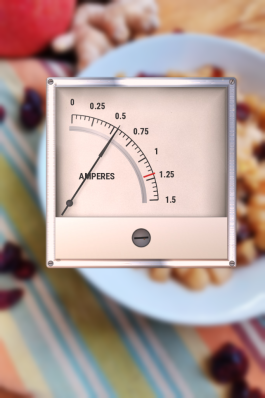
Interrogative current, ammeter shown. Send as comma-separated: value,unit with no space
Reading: 0.55,A
